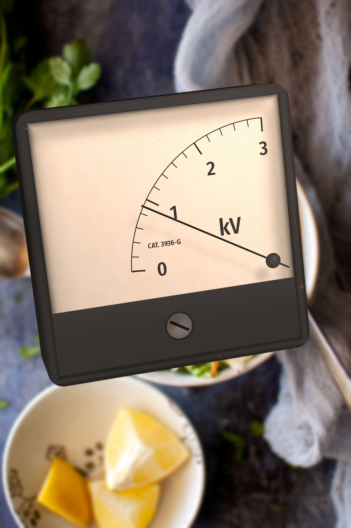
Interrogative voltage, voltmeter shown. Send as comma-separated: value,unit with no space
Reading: 0.9,kV
